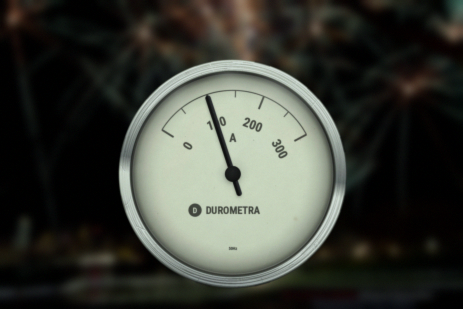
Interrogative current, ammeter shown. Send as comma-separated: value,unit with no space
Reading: 100,A
